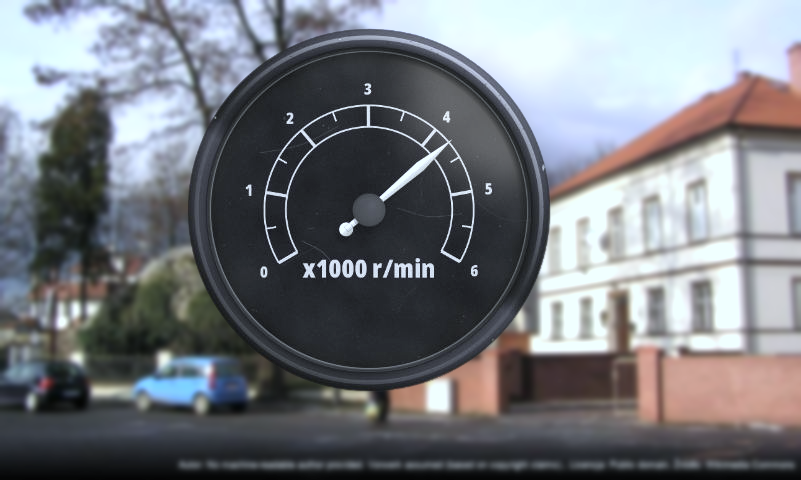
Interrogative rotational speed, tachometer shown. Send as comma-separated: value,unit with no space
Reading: 4250,rpm
